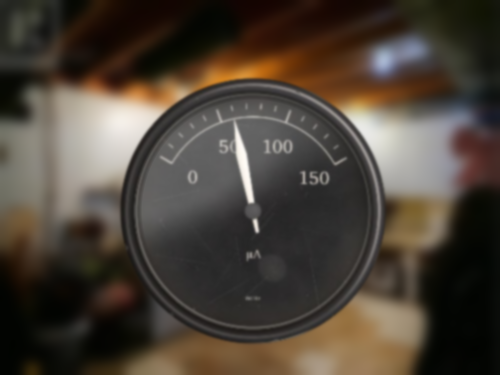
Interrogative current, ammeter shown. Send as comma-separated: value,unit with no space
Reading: 60,µA
